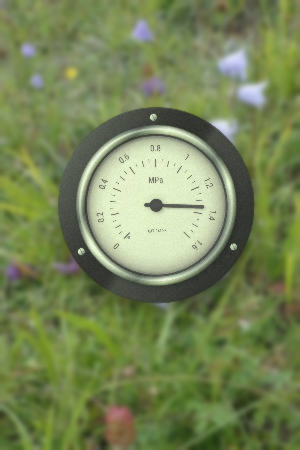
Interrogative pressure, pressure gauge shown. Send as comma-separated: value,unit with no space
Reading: 1.35,MPa
